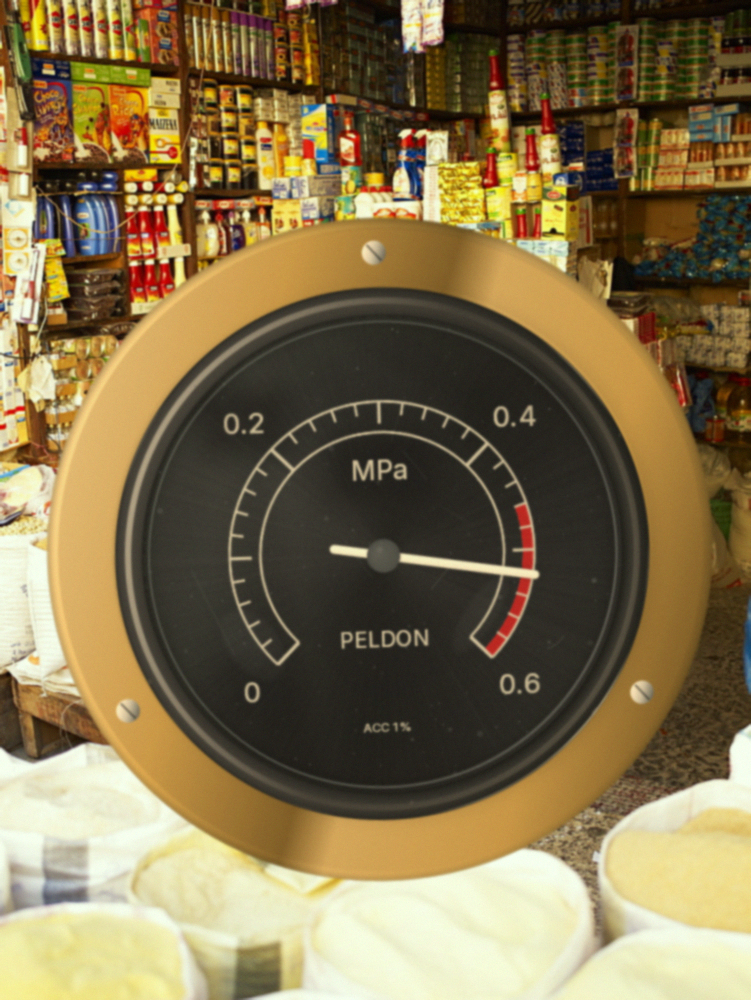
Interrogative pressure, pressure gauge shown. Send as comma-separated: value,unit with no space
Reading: 0.52,MPa
